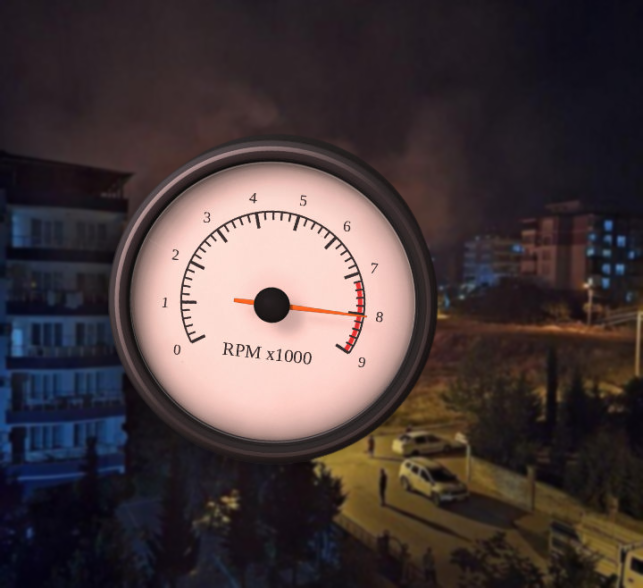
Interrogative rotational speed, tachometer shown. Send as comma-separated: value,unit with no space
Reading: 8000,rpm
